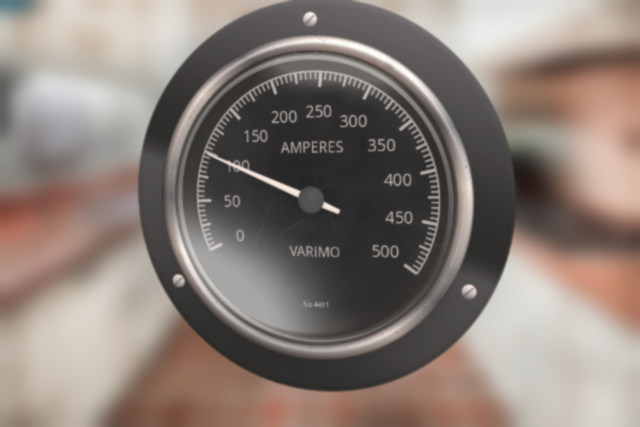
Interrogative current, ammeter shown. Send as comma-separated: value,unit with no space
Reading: 100,A
